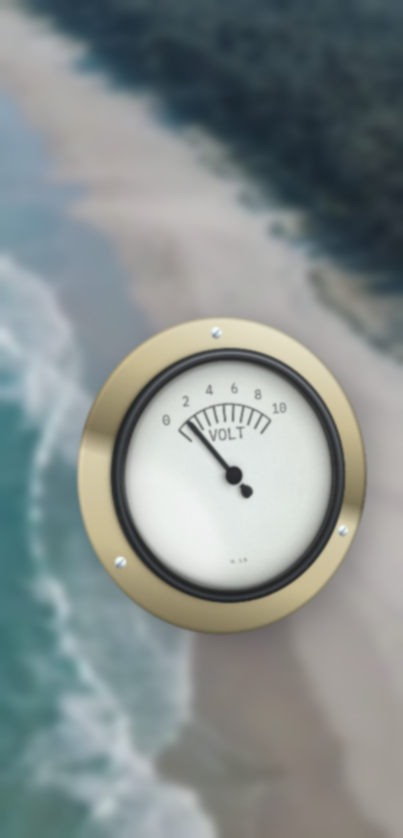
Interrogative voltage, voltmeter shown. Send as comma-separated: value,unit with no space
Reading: 1,V
